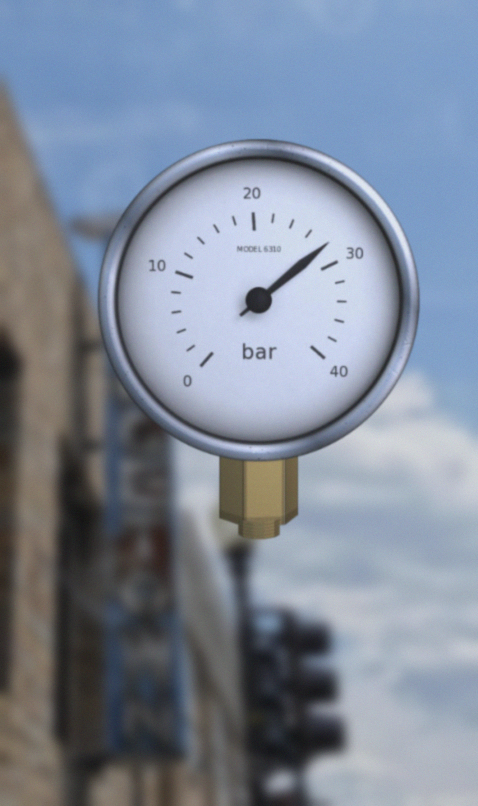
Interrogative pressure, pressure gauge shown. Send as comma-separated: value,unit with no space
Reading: 28,bar
